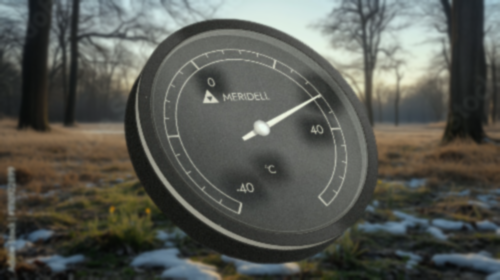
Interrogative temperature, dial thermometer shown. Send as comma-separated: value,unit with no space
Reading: 32,°C
